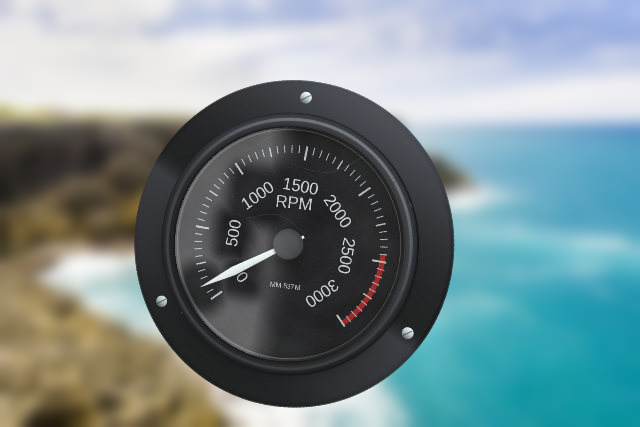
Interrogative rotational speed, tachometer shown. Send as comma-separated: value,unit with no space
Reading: 100,rpm
